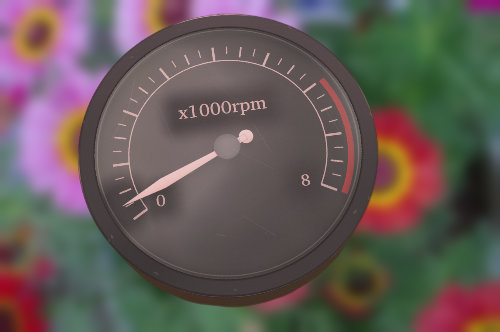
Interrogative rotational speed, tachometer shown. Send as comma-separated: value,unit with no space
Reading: 250,rpm
